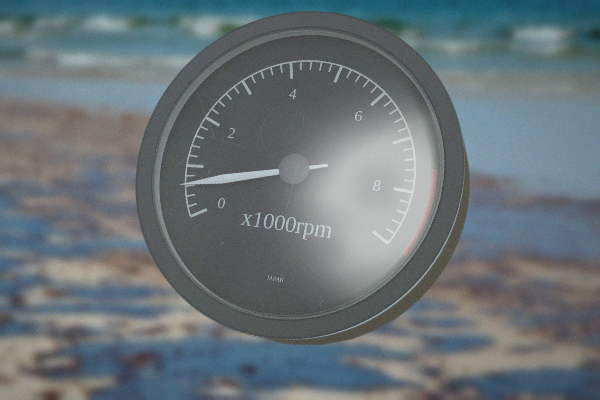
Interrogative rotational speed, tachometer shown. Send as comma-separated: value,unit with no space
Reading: 600,rpm
